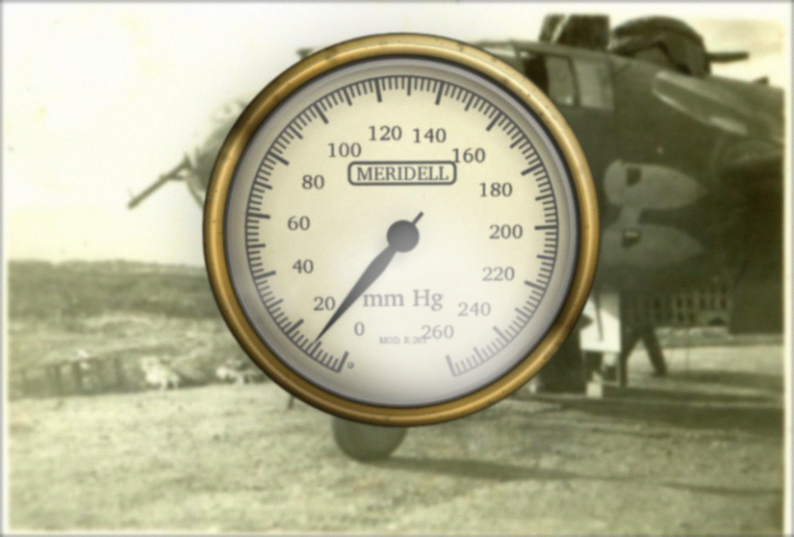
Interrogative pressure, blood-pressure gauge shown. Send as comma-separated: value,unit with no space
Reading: 12,mmHg
